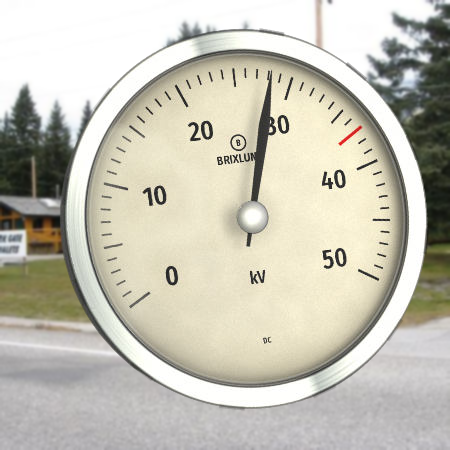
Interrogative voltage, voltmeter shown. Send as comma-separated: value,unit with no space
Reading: 28,kV
